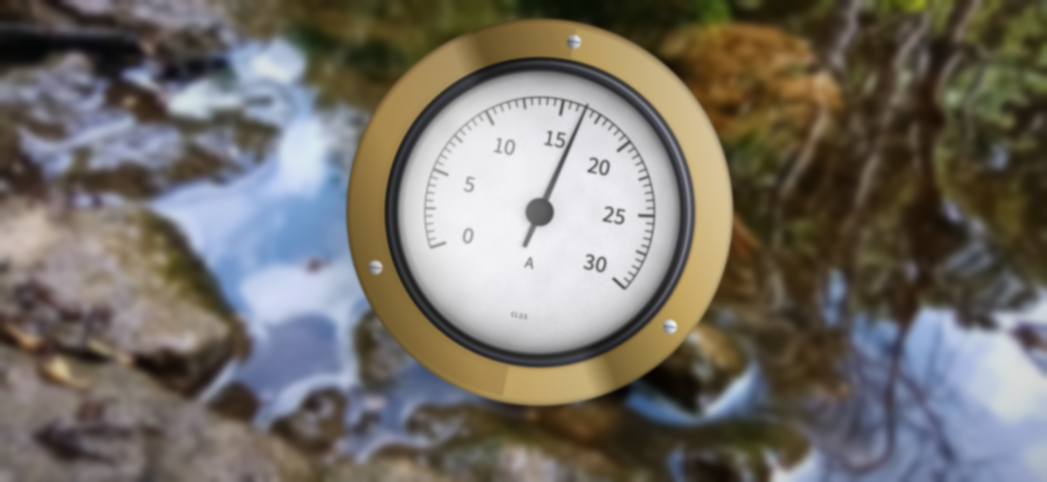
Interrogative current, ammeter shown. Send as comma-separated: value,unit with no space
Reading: 16.5,A
